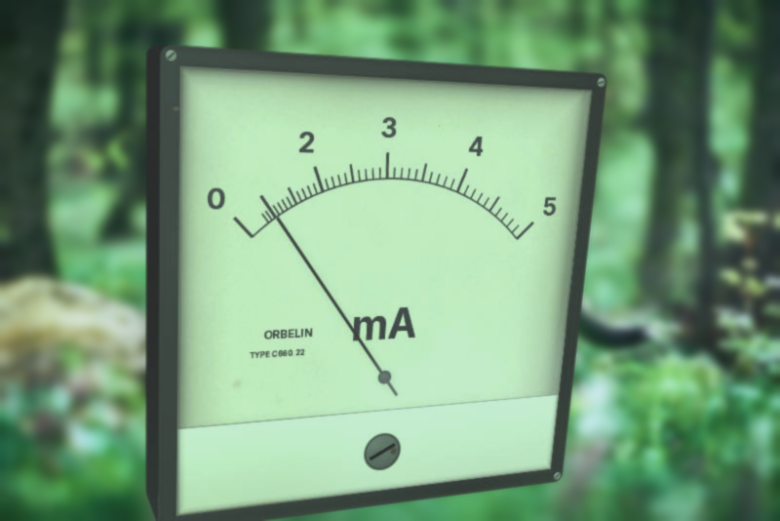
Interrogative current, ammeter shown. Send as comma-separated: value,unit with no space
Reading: 1,mA
